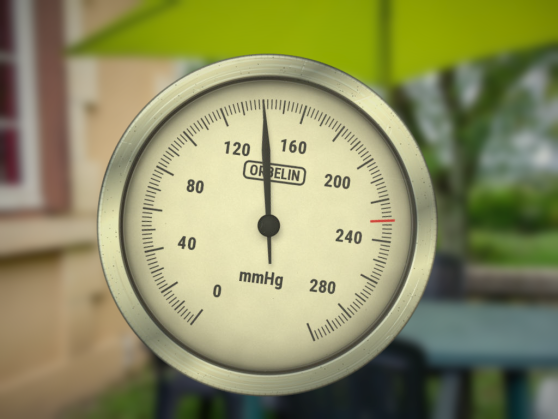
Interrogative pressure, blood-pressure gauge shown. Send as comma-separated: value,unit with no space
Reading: 140,mmHg
